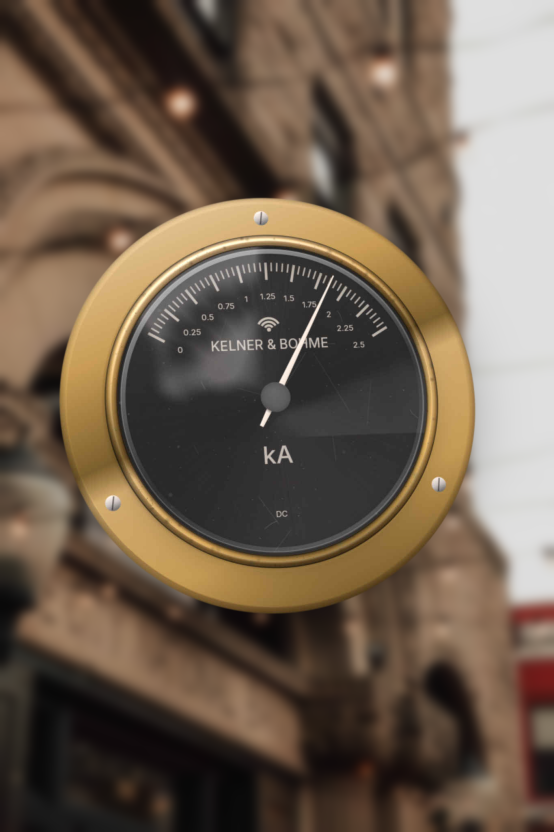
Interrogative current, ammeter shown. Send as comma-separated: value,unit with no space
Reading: 1.85,kA
